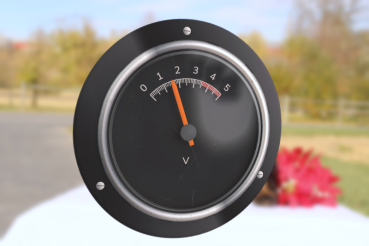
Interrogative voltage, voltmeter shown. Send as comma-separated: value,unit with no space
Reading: 1.5,V
